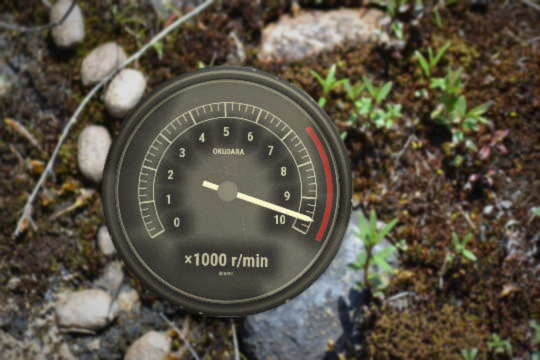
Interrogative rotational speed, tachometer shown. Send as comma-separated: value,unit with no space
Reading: 9600,rpm
